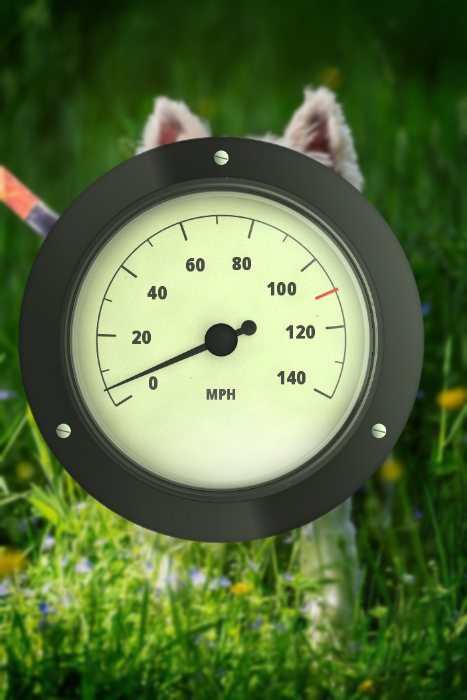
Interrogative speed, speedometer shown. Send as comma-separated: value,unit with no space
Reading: 5,mph
